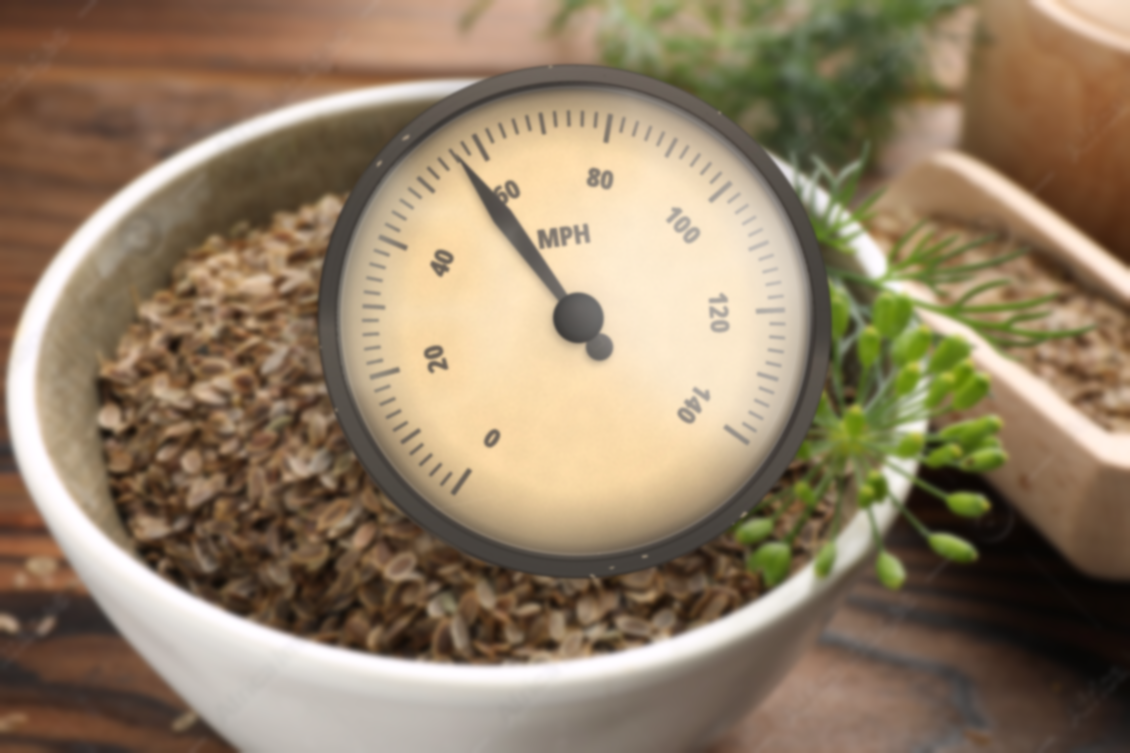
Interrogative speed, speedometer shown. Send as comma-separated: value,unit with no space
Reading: 56,mph
